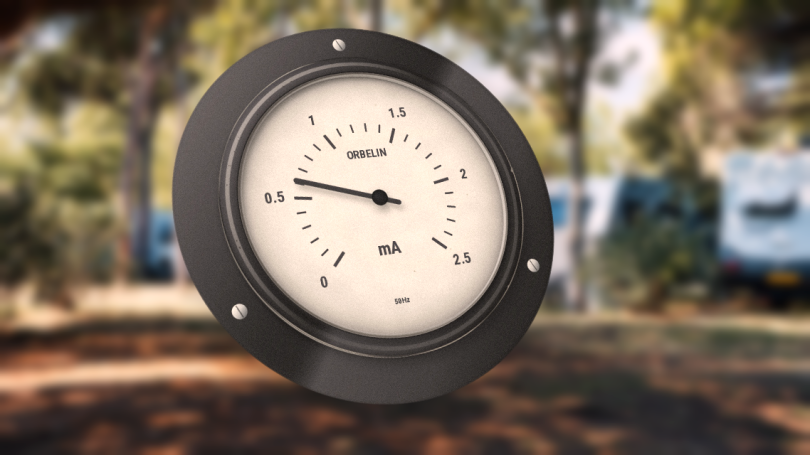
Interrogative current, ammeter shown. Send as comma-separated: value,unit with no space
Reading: 0.6,mA
